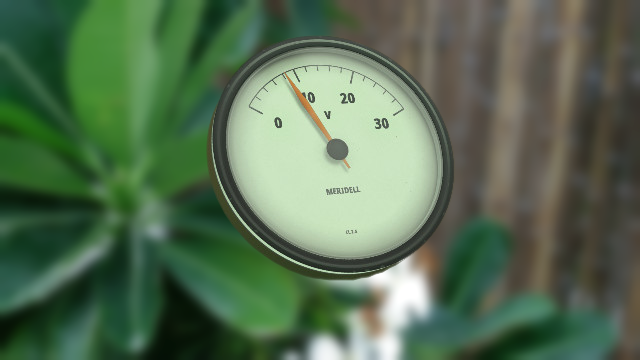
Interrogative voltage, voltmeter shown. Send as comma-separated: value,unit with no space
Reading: 8,V
